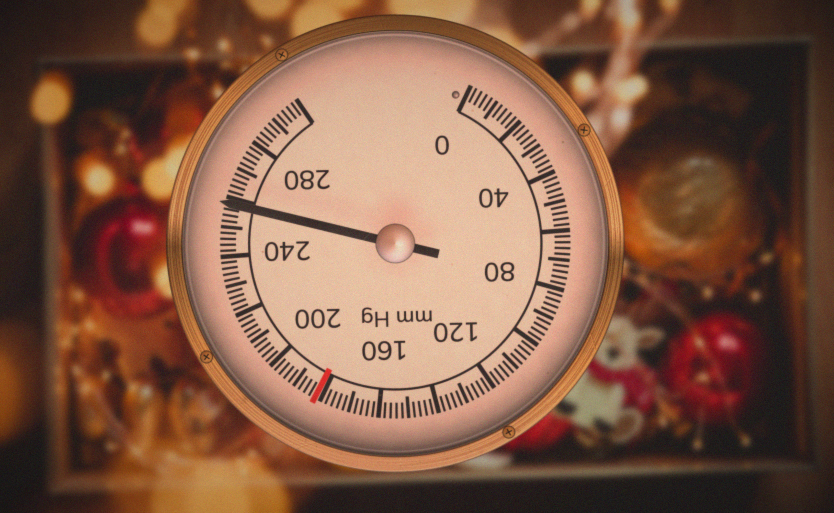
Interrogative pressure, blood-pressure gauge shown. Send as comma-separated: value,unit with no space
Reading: 258,mmHg
